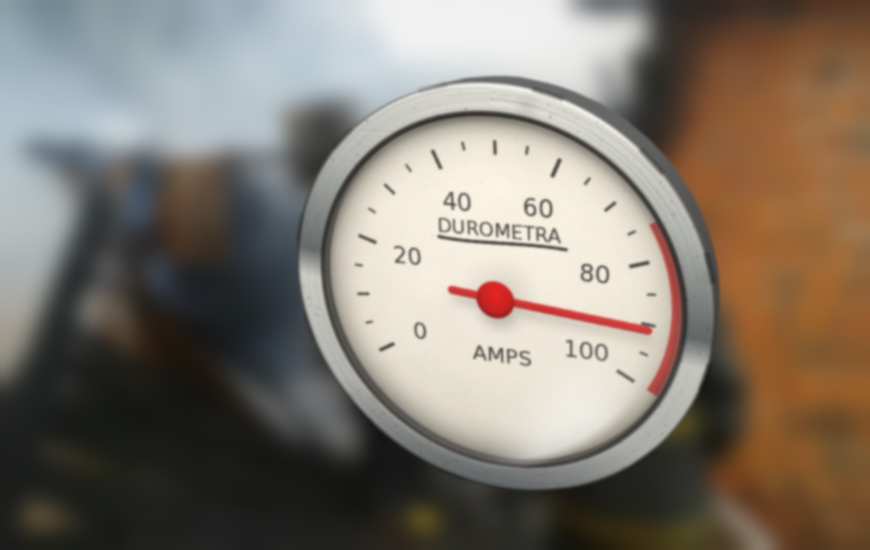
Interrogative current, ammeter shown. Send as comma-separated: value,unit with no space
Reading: 90,A
